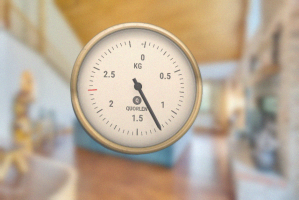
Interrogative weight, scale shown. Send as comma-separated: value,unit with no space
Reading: 1.25,kg
